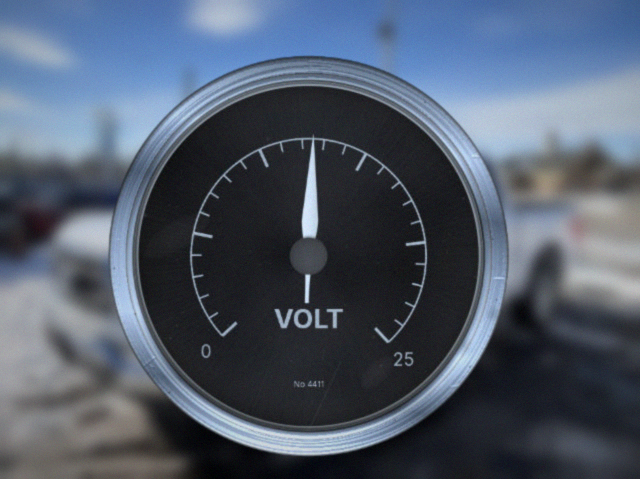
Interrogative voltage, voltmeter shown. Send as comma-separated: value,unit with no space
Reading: 12.5,V
